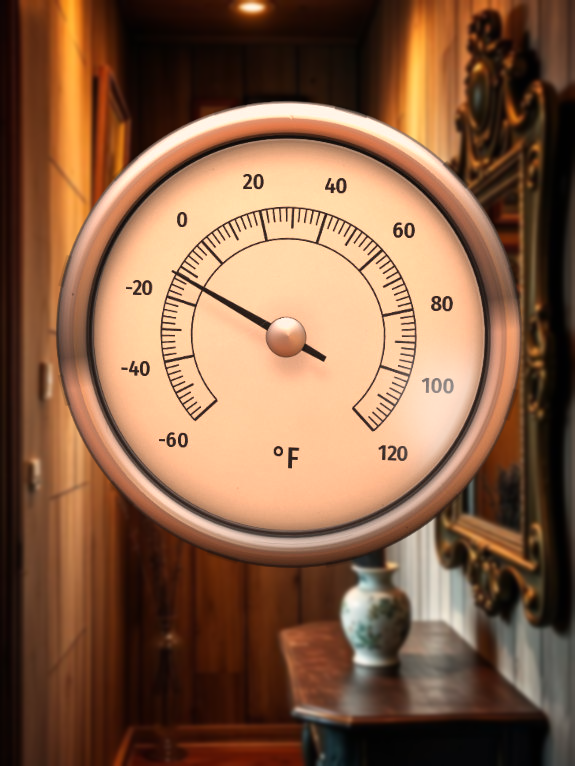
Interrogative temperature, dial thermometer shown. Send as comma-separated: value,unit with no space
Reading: -12,°F
